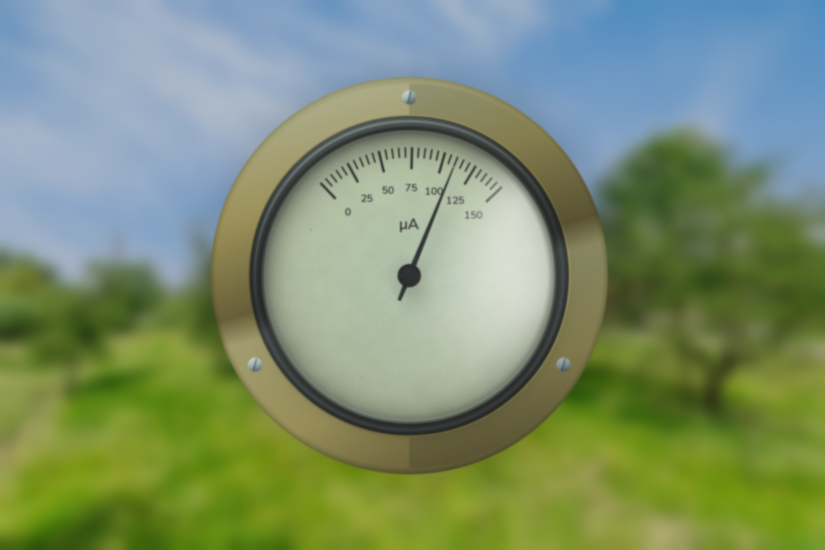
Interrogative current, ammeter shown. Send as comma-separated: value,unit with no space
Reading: 110,µA
